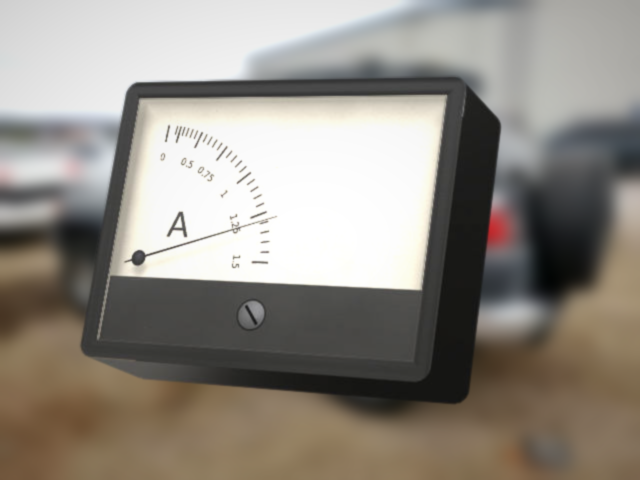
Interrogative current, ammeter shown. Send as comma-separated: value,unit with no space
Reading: 1.3,A
